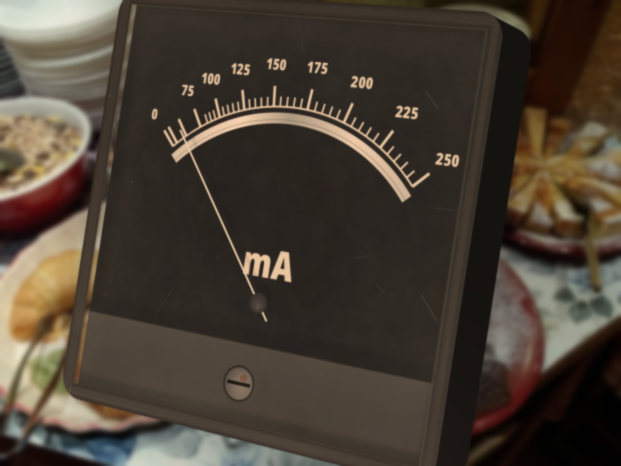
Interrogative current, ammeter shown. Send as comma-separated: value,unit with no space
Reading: 50,mA
